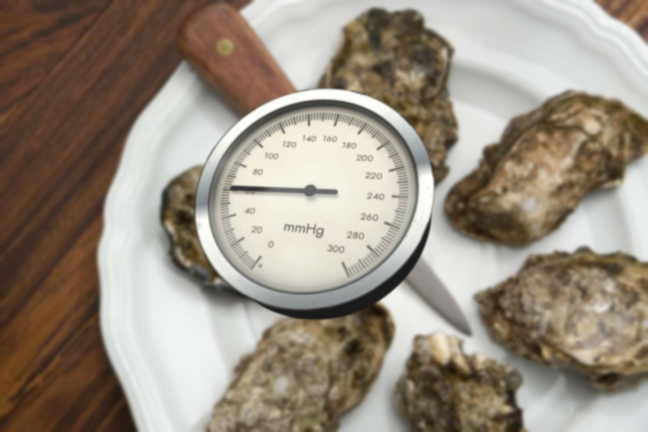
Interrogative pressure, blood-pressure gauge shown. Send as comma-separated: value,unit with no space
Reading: 60,mmHg
